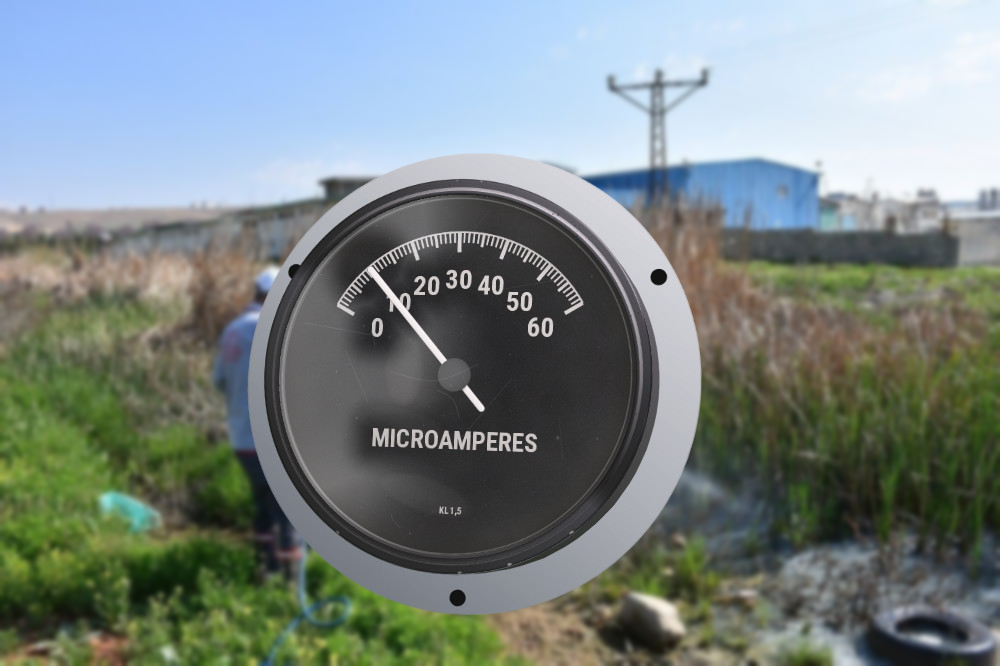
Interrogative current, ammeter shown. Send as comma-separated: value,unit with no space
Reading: 10,µA
